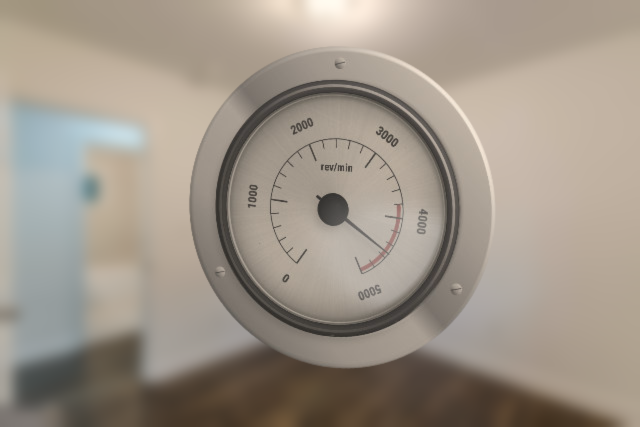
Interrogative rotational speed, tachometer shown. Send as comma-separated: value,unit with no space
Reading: 4500,rpm
